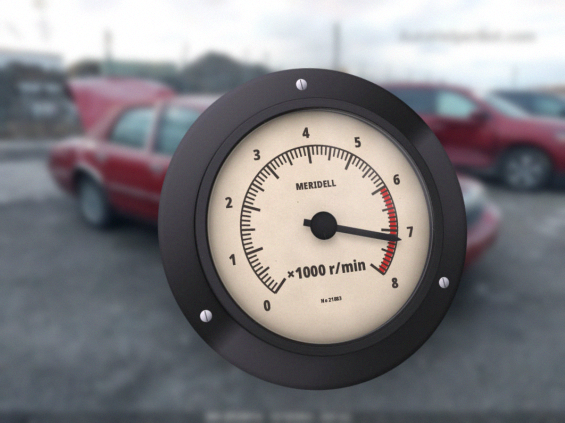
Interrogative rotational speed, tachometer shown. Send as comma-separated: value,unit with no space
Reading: 7200,rpm
